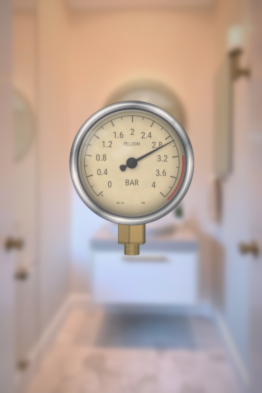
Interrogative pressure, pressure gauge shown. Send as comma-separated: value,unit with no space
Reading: 2.9,bar
